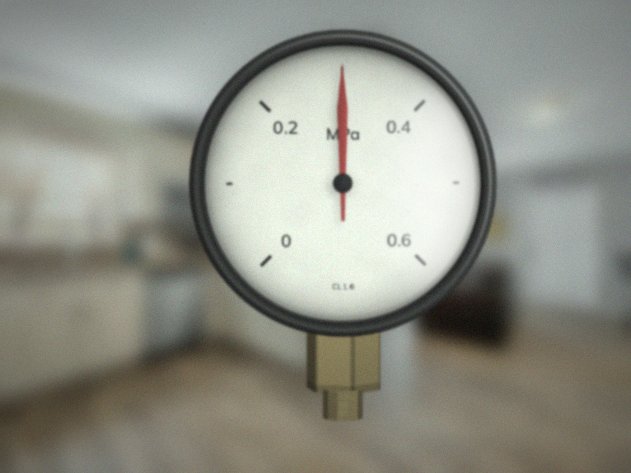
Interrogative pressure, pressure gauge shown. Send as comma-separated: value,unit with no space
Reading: 0.3,MPa
